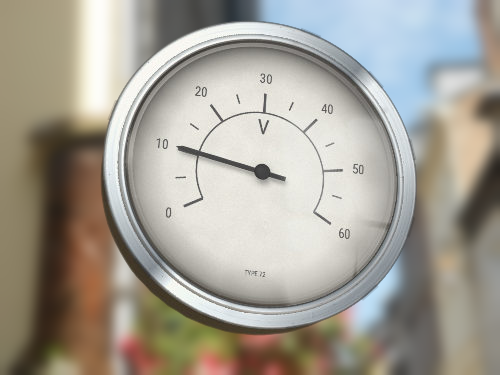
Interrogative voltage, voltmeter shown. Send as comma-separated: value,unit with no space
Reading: 10,V
